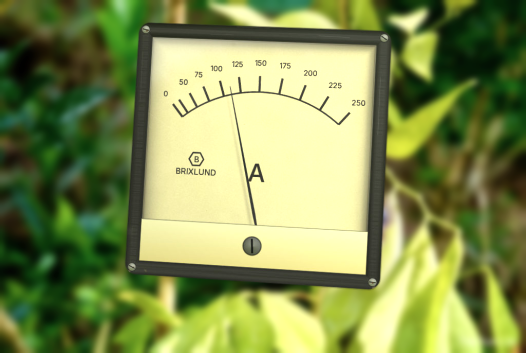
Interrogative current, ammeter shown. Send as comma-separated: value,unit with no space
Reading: 112.5,A
